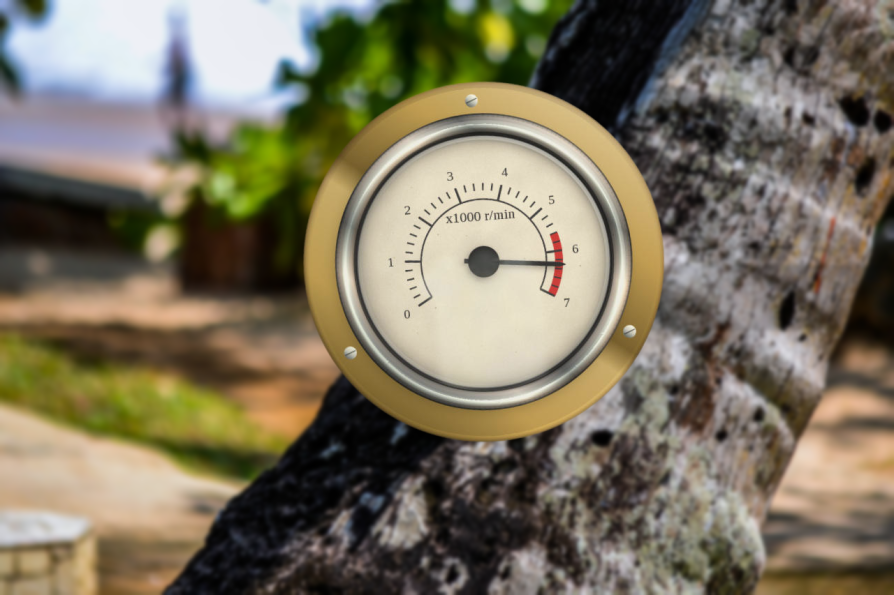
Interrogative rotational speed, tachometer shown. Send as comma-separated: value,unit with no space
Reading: 6300,rpm
